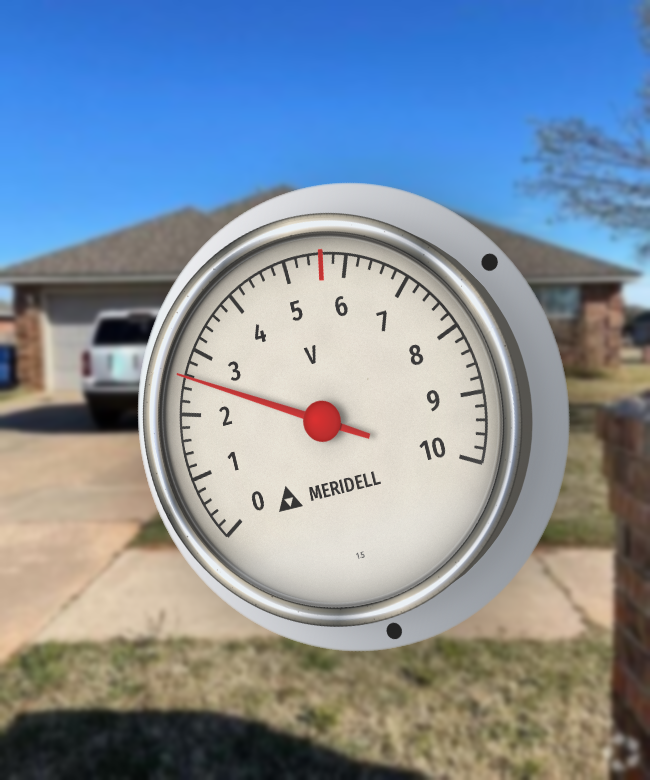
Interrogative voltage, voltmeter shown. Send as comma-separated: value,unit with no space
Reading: 2.6,V
